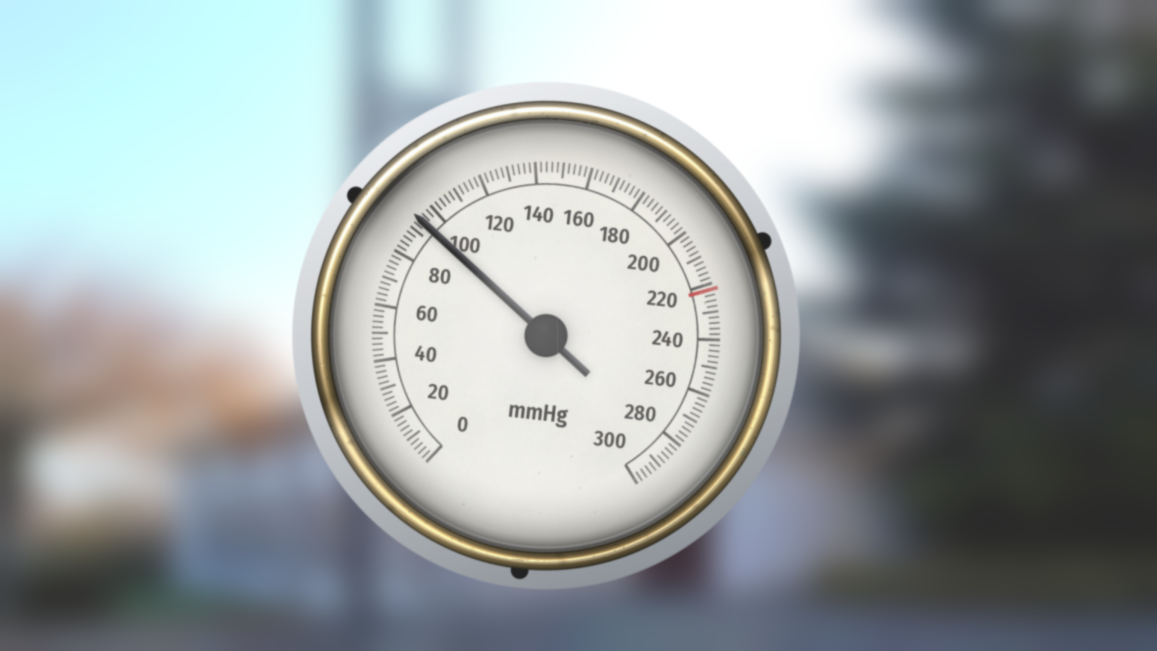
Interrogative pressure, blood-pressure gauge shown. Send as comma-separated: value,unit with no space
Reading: 94,mmHg
